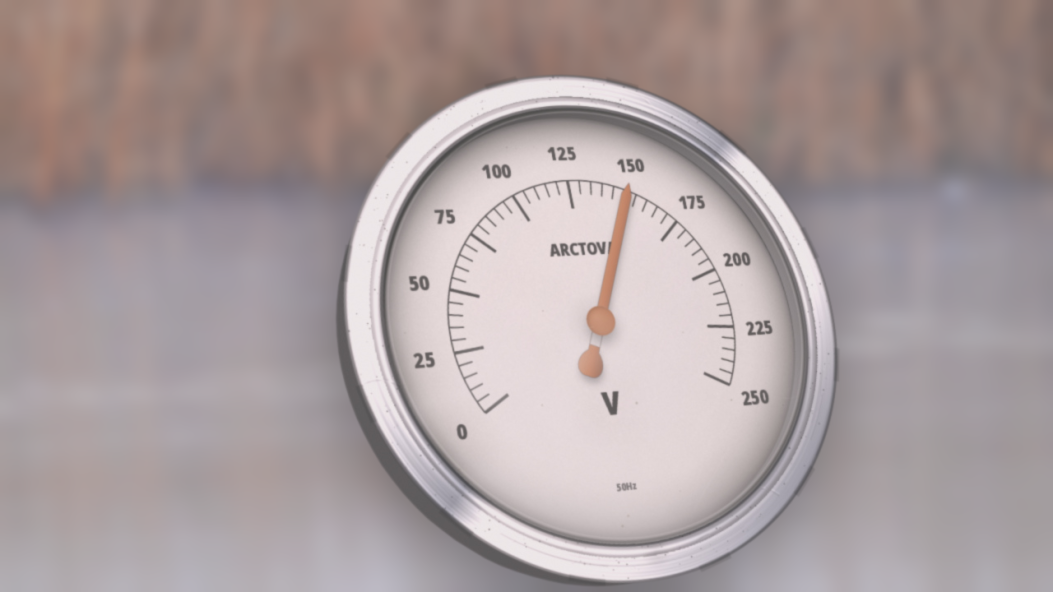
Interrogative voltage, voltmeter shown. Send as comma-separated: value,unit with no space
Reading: 150,V
